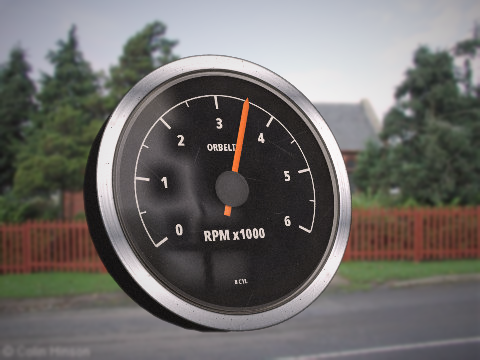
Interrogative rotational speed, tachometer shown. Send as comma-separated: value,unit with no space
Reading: 3500,rpm
